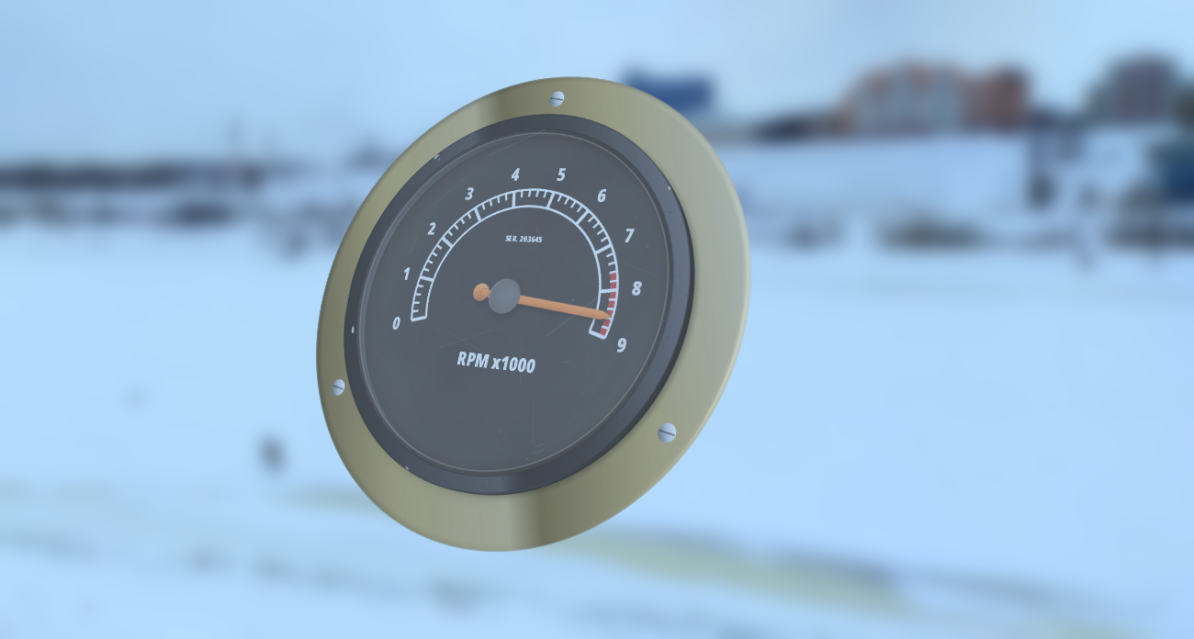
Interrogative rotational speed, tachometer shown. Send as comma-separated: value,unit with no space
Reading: 8600,rpm
